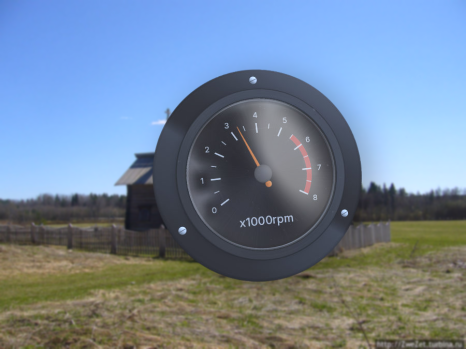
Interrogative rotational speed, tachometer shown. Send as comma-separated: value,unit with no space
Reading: 3250,rpm
